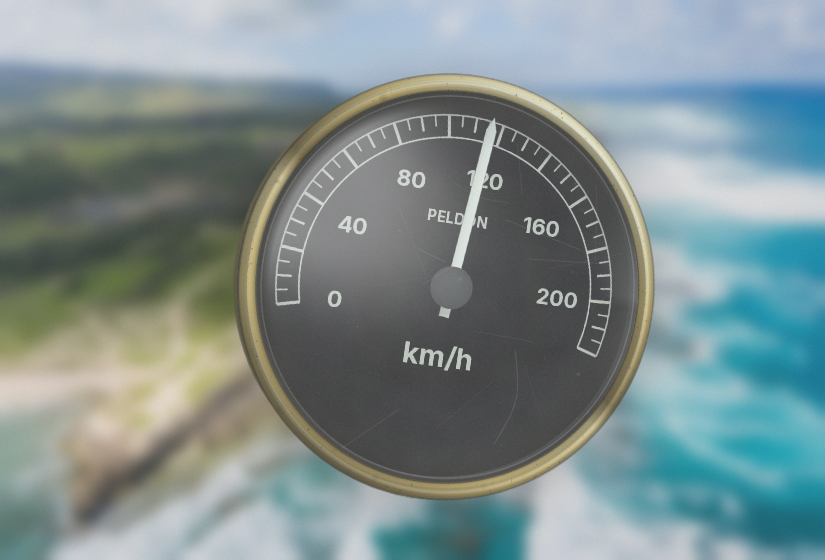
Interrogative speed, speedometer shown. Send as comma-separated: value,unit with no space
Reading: 115,km/h
